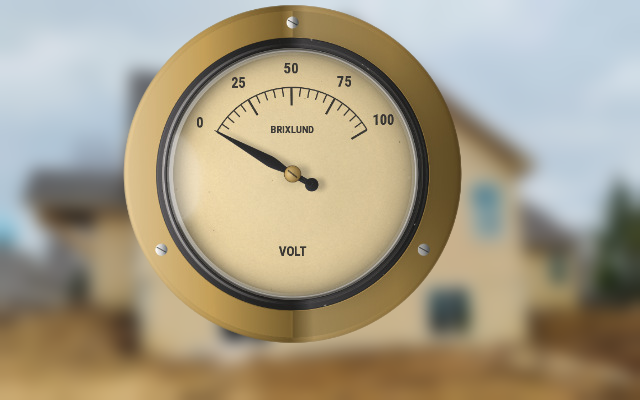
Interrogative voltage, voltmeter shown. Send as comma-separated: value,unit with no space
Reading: 0,V
